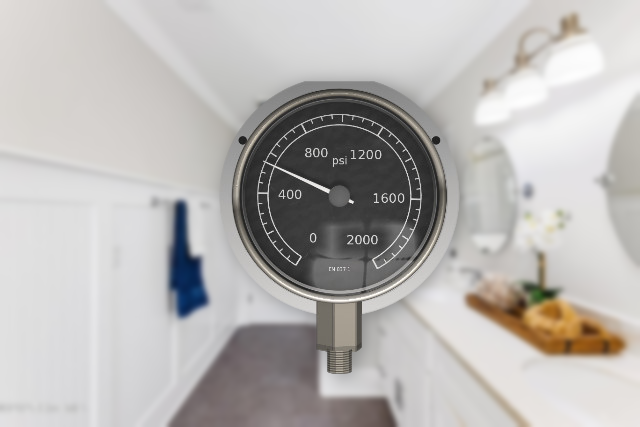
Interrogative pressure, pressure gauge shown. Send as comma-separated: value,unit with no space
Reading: 550,psi
